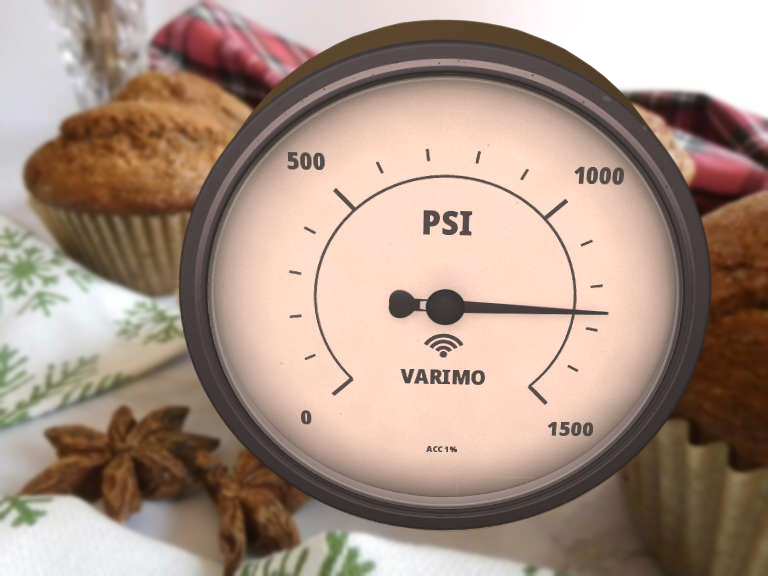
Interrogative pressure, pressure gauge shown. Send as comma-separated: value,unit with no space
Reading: 1250,psi
